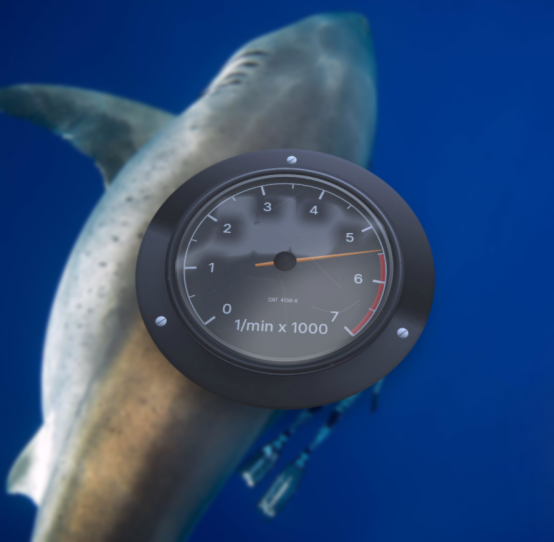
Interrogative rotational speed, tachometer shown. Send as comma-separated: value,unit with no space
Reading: 5500,rpm
